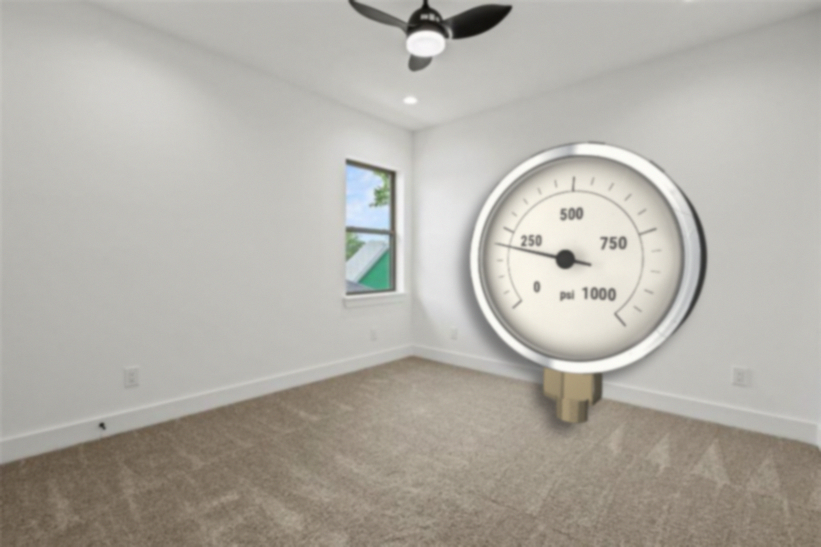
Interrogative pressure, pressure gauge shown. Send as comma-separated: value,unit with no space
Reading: 200,psi
